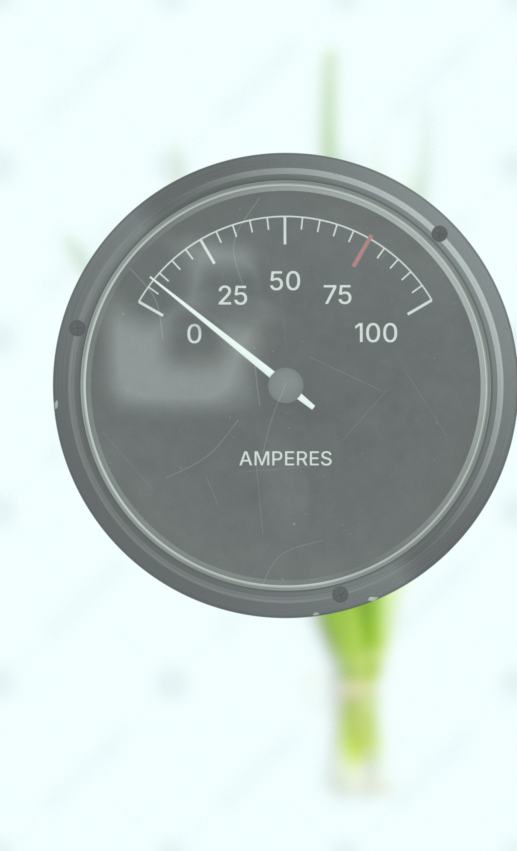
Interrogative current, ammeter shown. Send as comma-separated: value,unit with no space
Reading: 7.5,A
